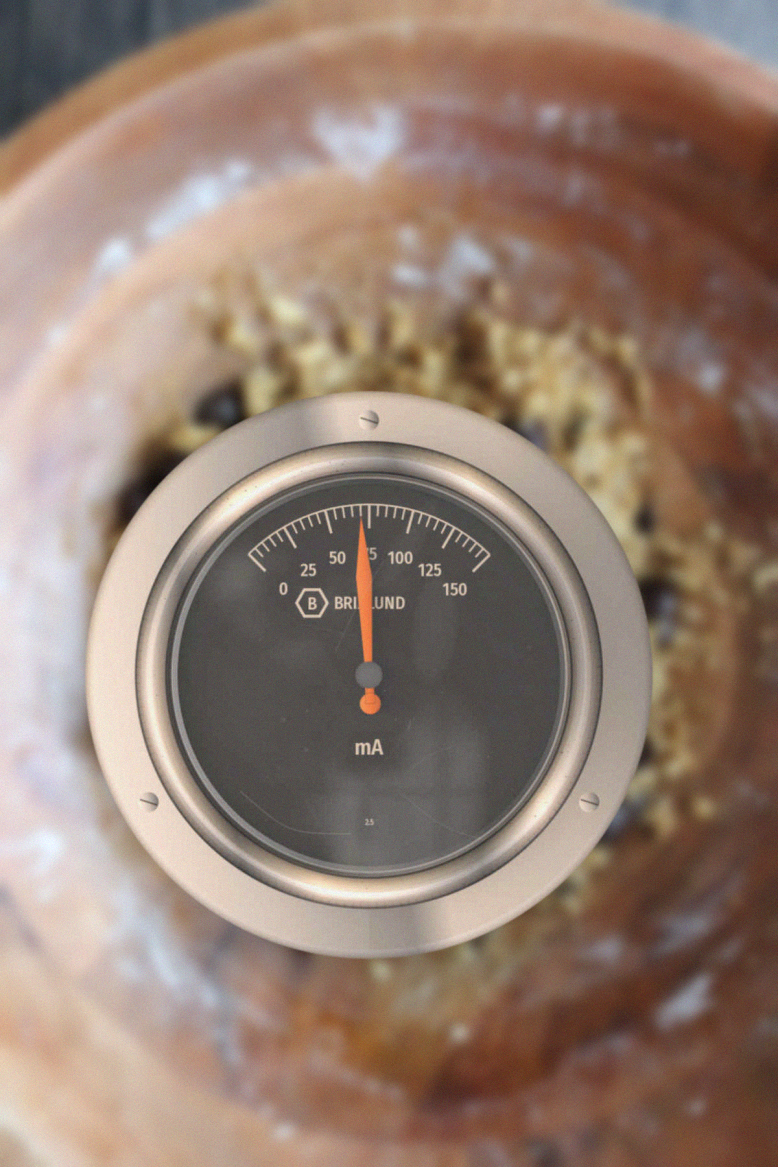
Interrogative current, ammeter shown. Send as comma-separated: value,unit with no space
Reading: 70,mA
